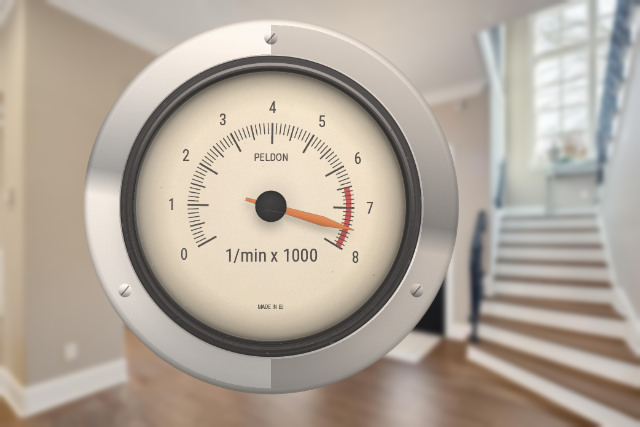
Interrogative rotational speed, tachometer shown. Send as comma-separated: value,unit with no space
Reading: 7500,rpm
